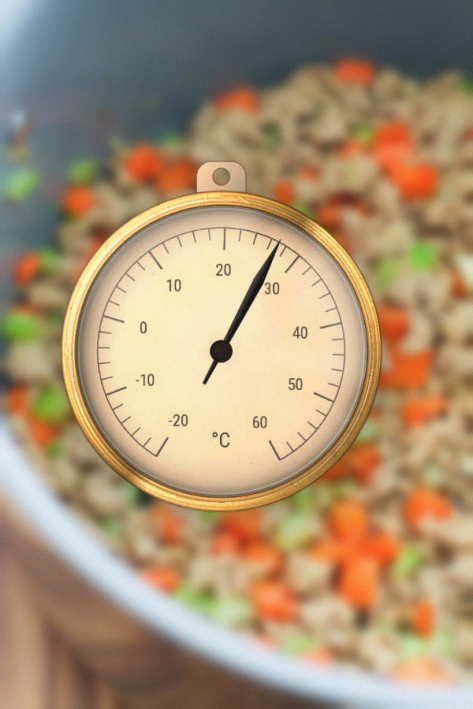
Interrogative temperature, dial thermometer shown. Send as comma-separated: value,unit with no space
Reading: 27,°C
